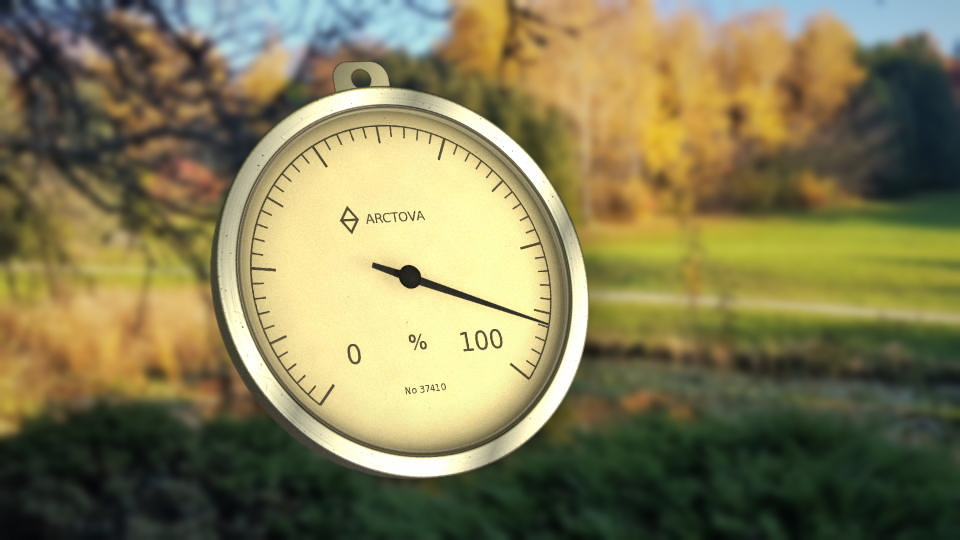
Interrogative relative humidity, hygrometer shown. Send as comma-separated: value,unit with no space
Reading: 92,%
